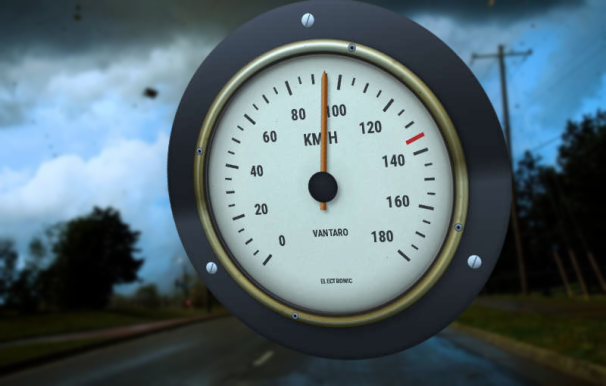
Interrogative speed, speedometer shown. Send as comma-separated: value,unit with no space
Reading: 95,km/h
